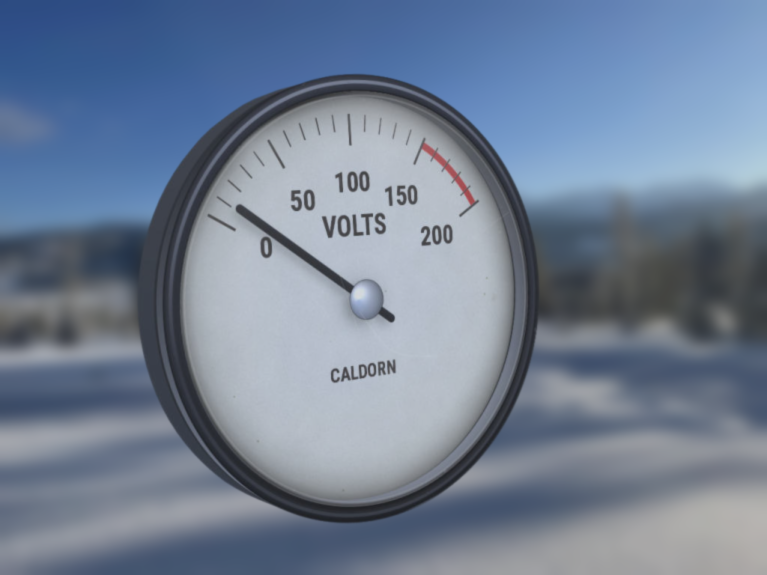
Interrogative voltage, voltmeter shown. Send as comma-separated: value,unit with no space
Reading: 10,V
